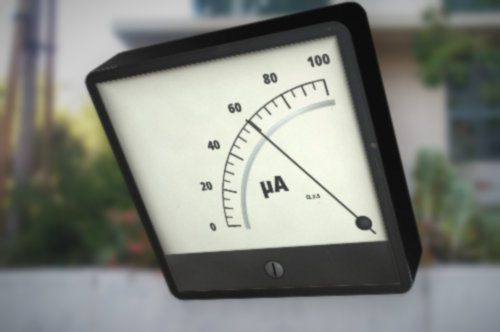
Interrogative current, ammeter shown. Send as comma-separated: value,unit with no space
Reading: 60,µA
